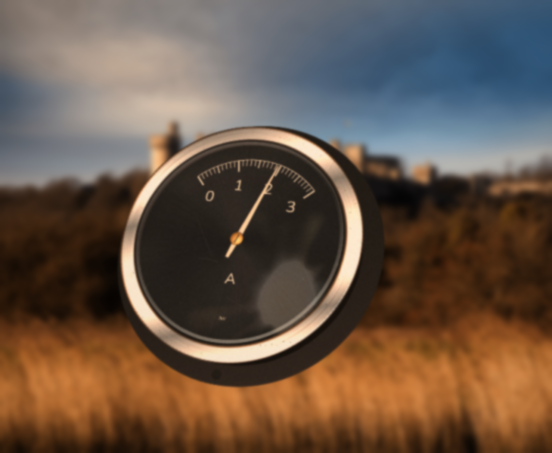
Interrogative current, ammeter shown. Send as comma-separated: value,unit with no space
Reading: 2,A
